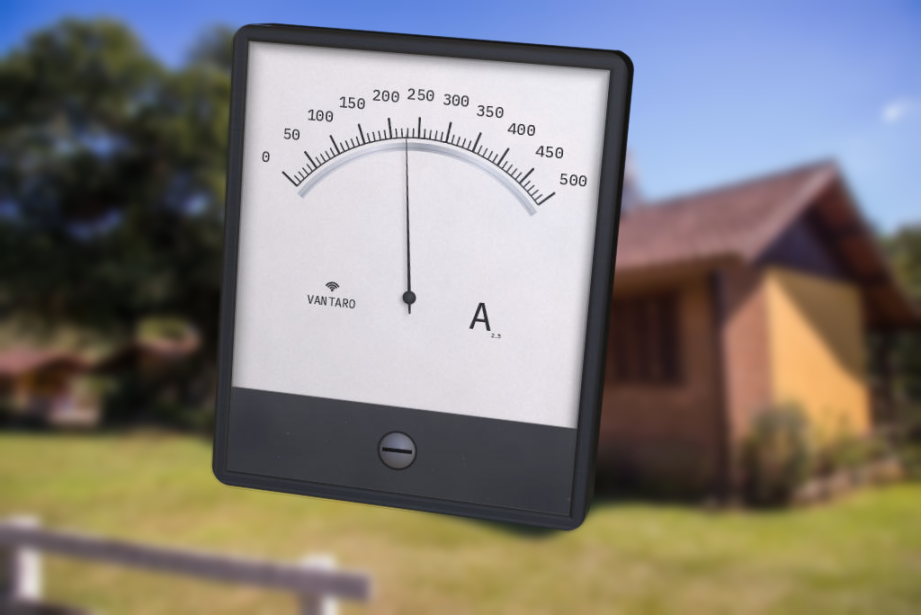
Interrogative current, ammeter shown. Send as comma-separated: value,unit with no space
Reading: 230,A
